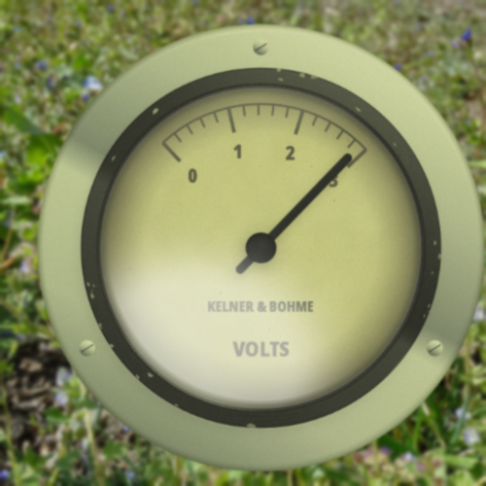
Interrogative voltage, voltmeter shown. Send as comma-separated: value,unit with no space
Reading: 2.9,V
